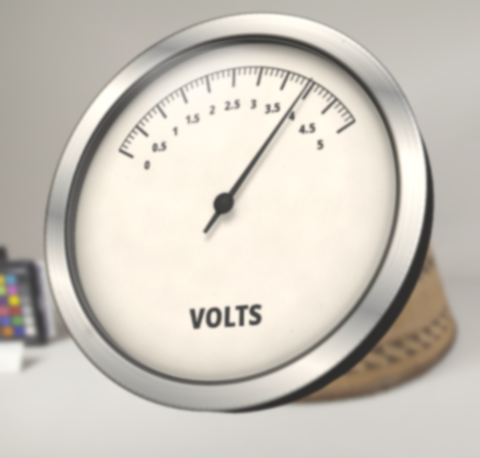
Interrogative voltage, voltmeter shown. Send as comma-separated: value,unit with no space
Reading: 4,V
